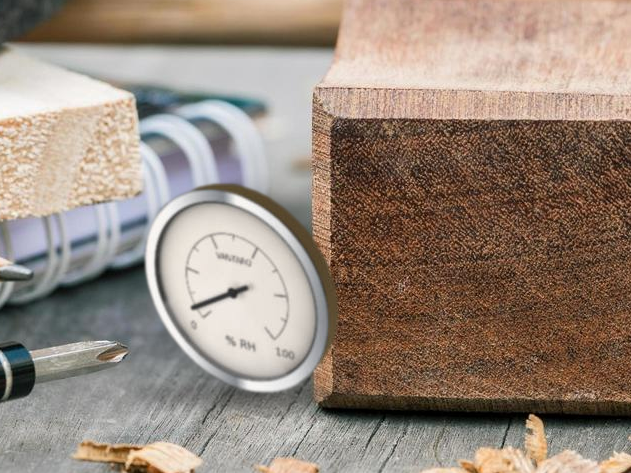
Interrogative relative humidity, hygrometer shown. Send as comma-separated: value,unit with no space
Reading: 5,%
